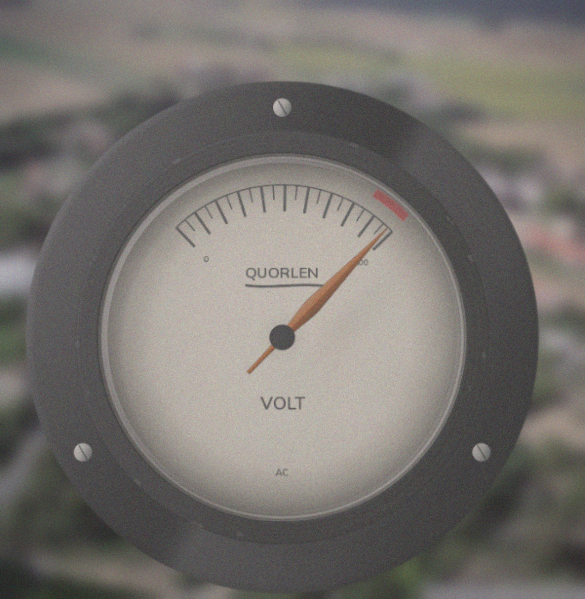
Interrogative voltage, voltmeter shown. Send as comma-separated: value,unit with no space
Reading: 390,V
